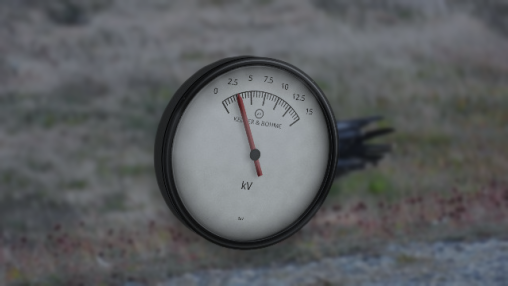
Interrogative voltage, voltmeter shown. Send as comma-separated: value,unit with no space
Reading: 2.5,kV
